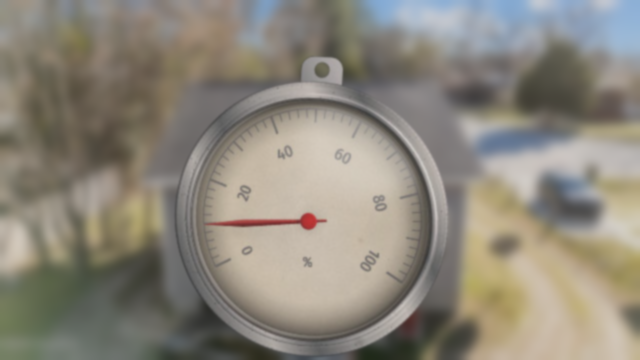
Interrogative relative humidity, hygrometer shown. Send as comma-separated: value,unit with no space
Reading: 10,%
